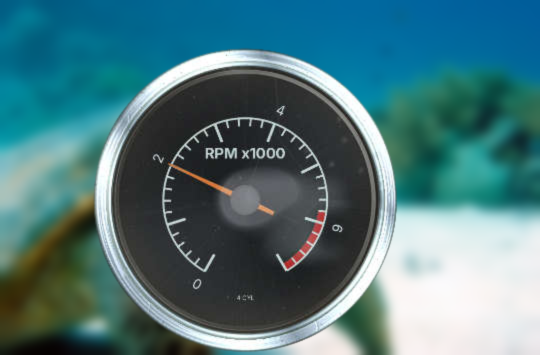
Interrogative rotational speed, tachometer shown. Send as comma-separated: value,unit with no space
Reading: 2000,rpm
